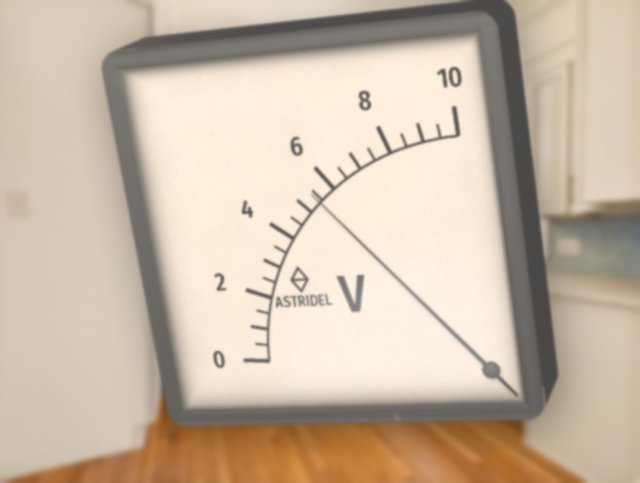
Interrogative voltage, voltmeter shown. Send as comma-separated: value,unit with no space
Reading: 5.5,V
